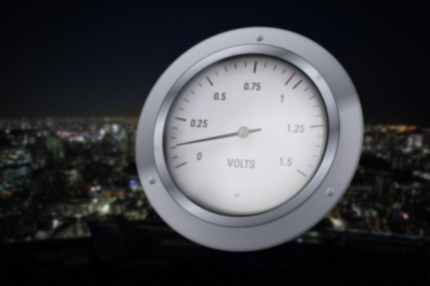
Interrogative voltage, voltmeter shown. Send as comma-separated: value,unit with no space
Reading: 0.1,V
